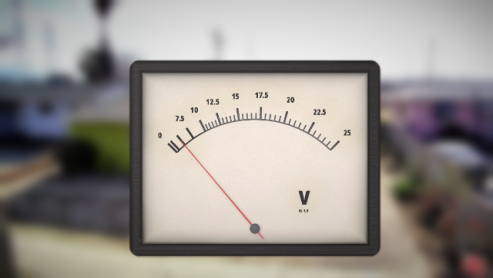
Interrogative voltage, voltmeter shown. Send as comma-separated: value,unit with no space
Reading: 5,V
